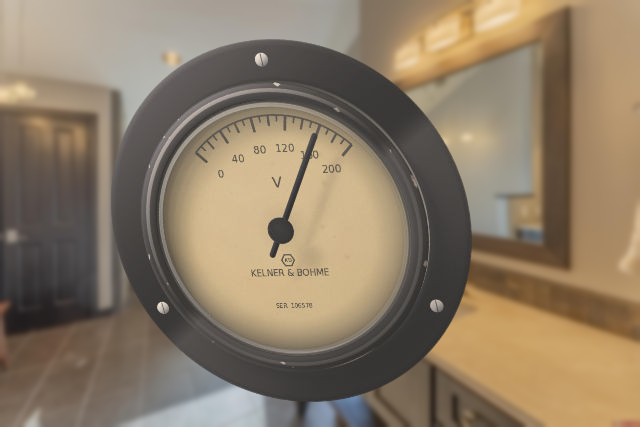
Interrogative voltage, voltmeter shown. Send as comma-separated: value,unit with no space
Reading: 160,V
